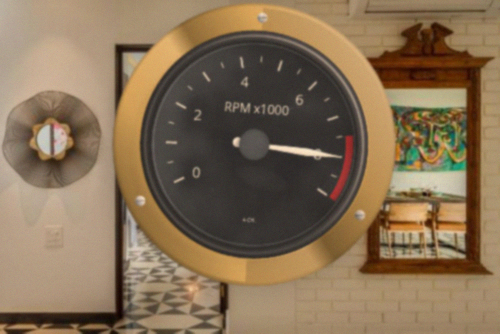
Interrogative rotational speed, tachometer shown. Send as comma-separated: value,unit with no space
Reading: 8000,rpm
